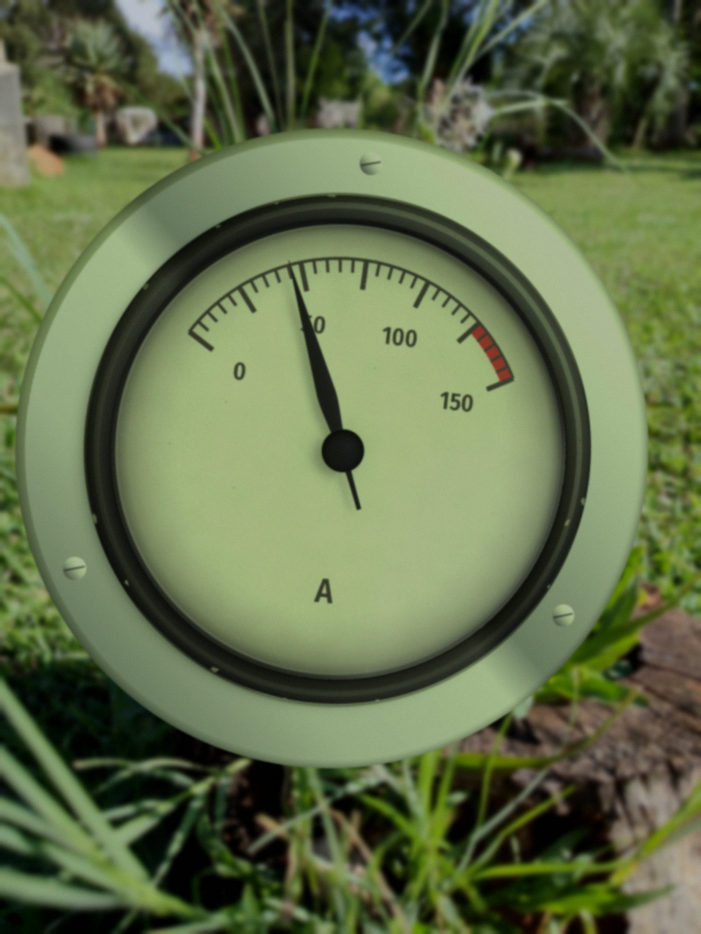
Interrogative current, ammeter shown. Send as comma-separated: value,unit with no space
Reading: 45,A
